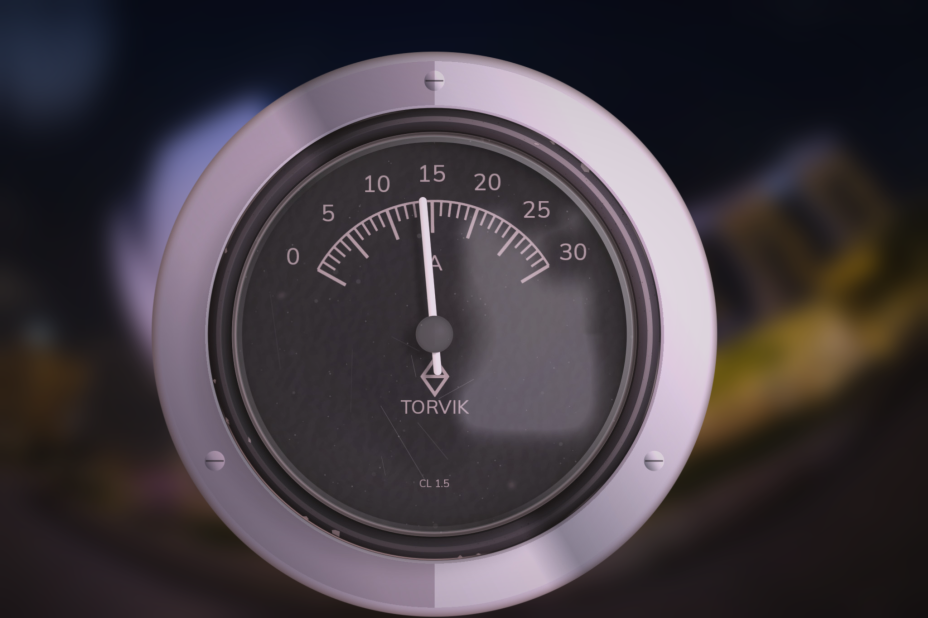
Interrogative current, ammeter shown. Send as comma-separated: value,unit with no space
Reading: 14,A
